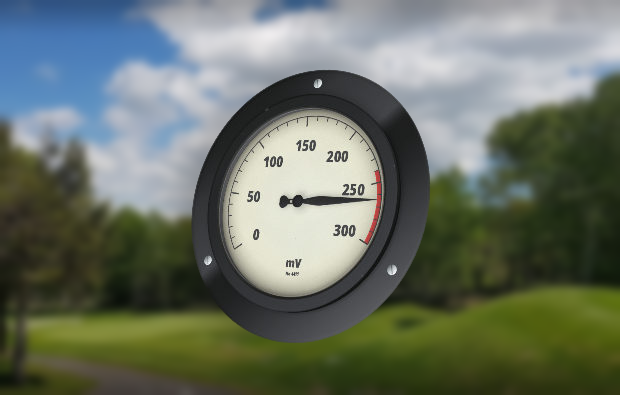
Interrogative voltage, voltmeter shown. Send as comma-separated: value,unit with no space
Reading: 265,mV
